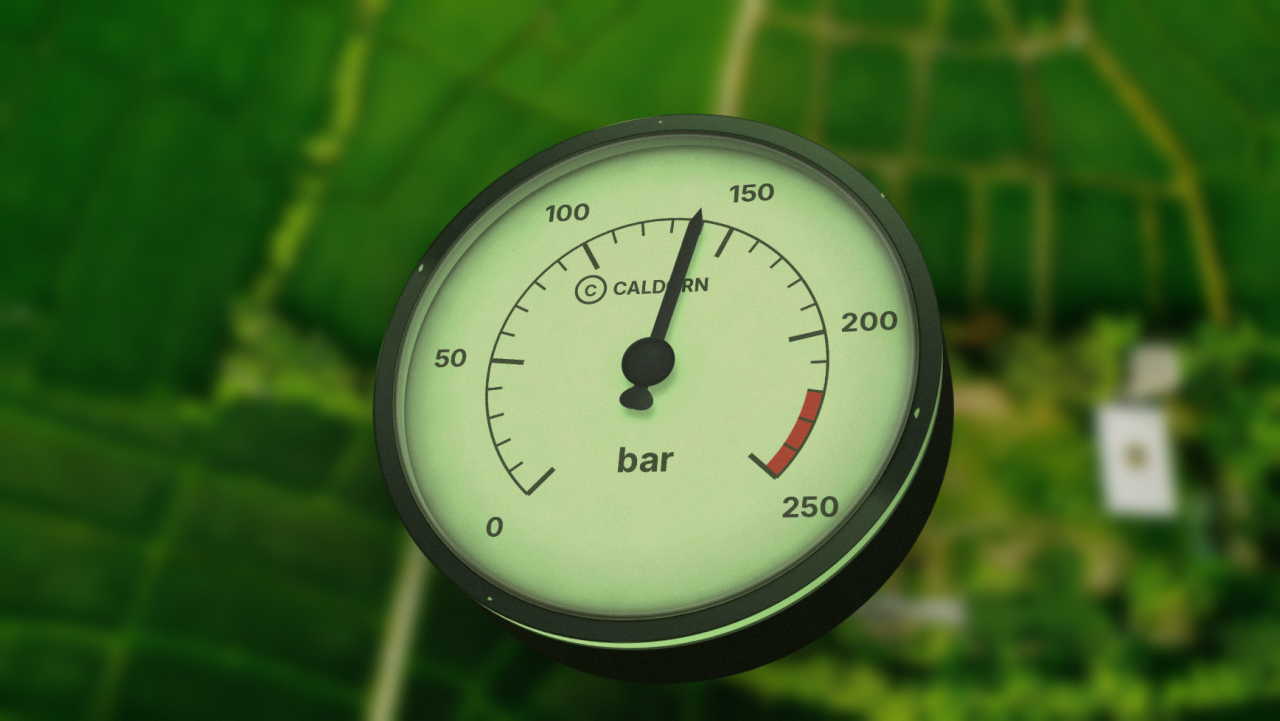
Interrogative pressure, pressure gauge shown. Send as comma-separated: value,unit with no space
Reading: 140,bar
